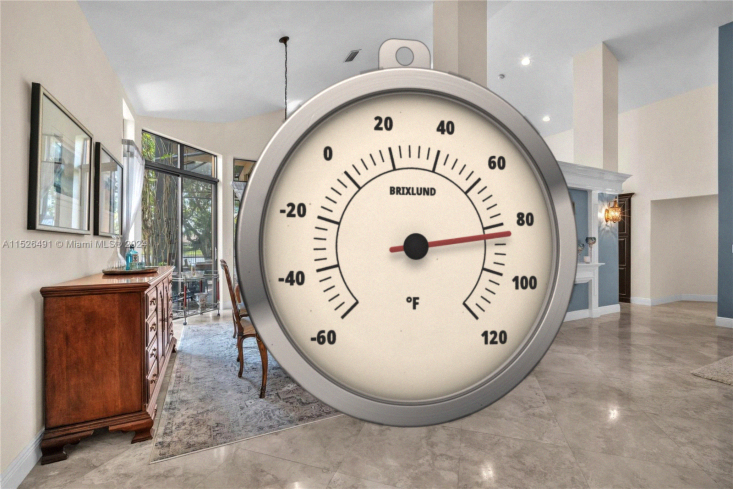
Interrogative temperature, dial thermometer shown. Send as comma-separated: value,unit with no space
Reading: 84,°F
